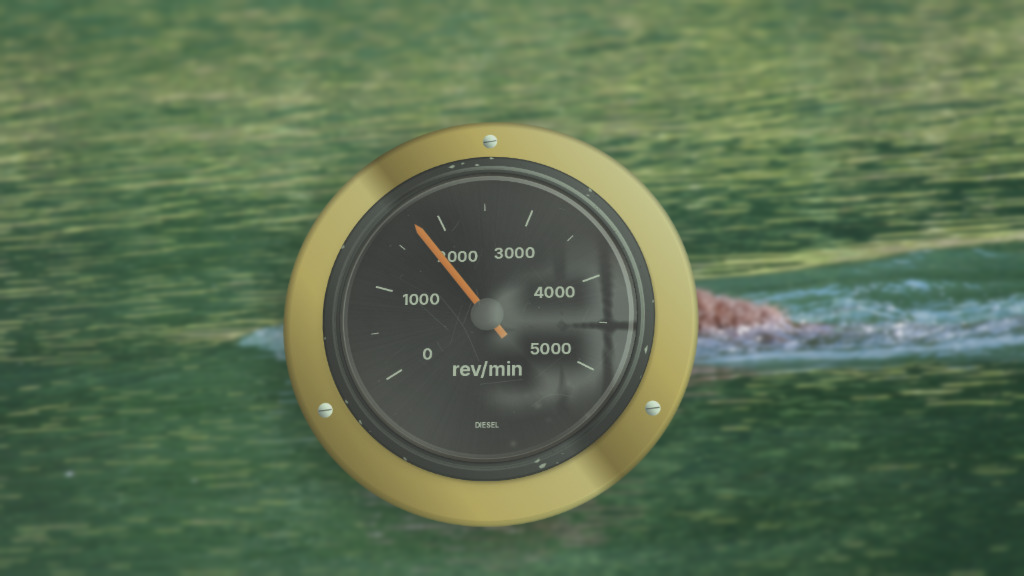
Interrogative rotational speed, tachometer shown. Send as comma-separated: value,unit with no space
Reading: 1750,rpm
